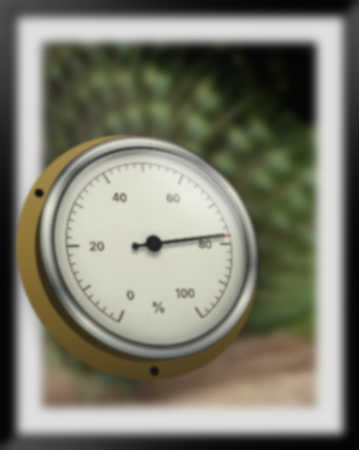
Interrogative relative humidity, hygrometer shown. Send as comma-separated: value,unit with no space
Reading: 78,%
